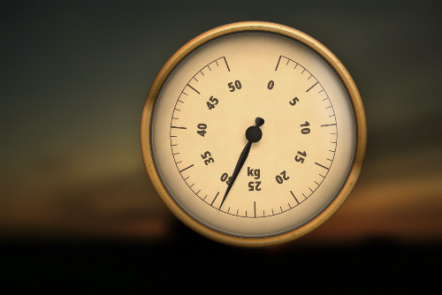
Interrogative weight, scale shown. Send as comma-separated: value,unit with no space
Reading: 29,kg
